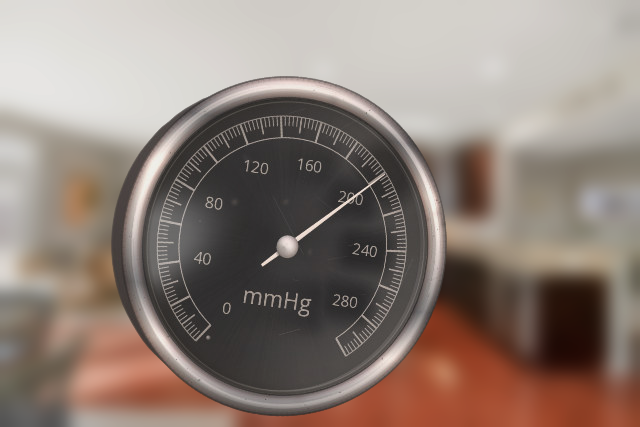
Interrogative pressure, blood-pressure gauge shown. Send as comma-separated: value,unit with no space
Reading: 200,mmHg
